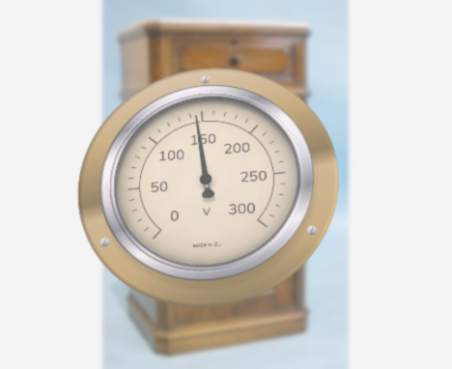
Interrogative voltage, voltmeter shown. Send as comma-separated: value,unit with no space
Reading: 145,V
